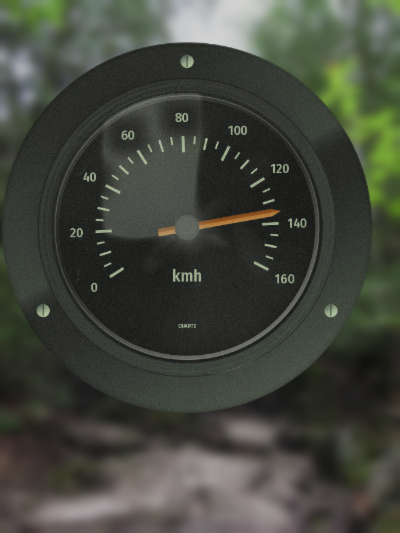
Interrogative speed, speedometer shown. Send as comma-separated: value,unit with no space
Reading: 135,km/h
